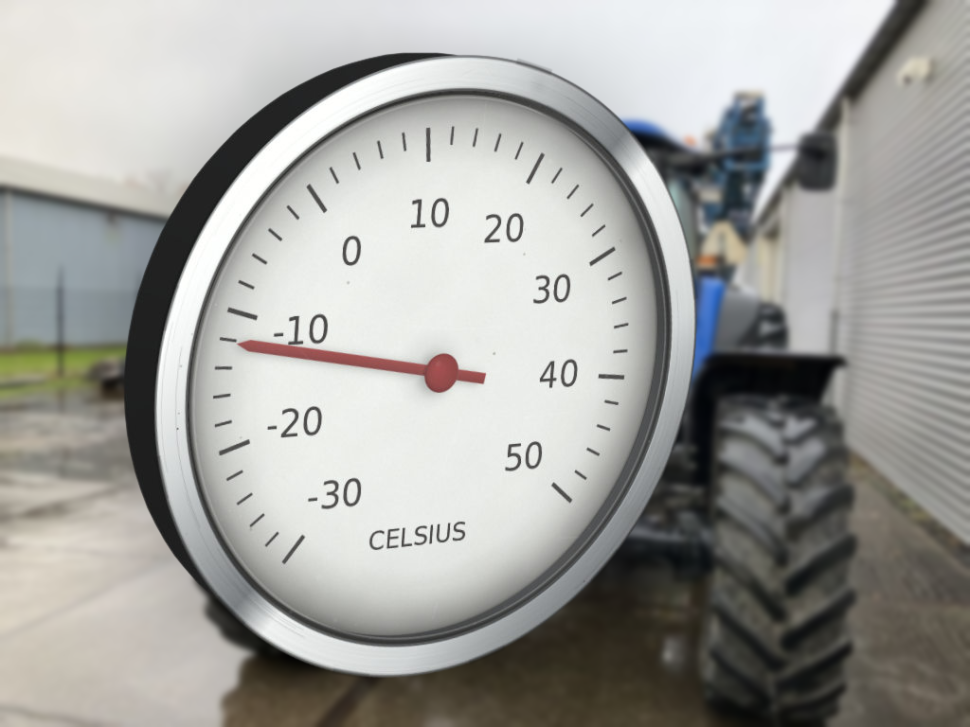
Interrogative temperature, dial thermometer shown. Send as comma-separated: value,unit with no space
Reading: -12,°C
